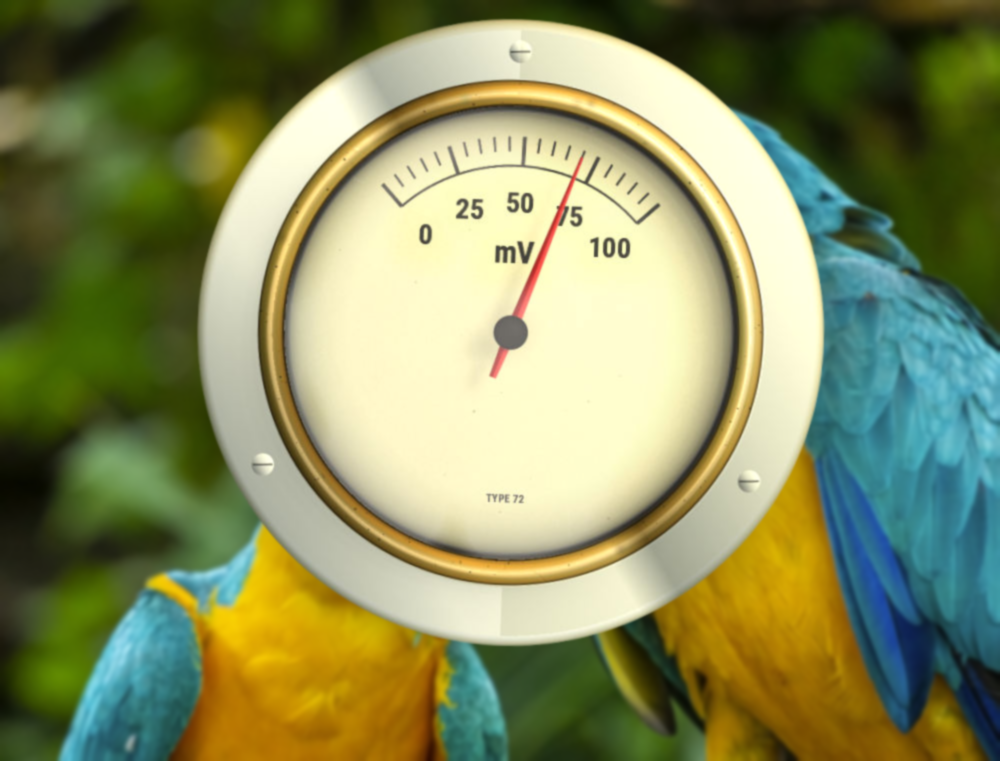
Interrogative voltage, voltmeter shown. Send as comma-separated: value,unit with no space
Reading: 70,mV
